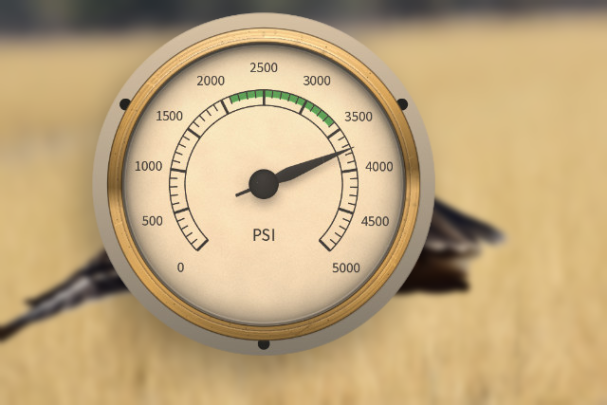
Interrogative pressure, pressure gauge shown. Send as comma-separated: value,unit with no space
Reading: 3750,psi
